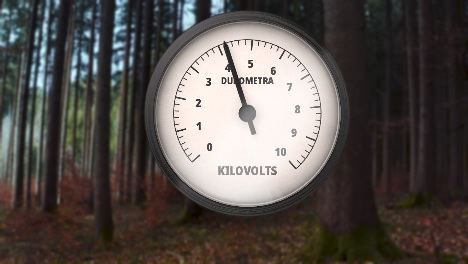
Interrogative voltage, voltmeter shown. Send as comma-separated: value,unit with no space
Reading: 4.2,kV
